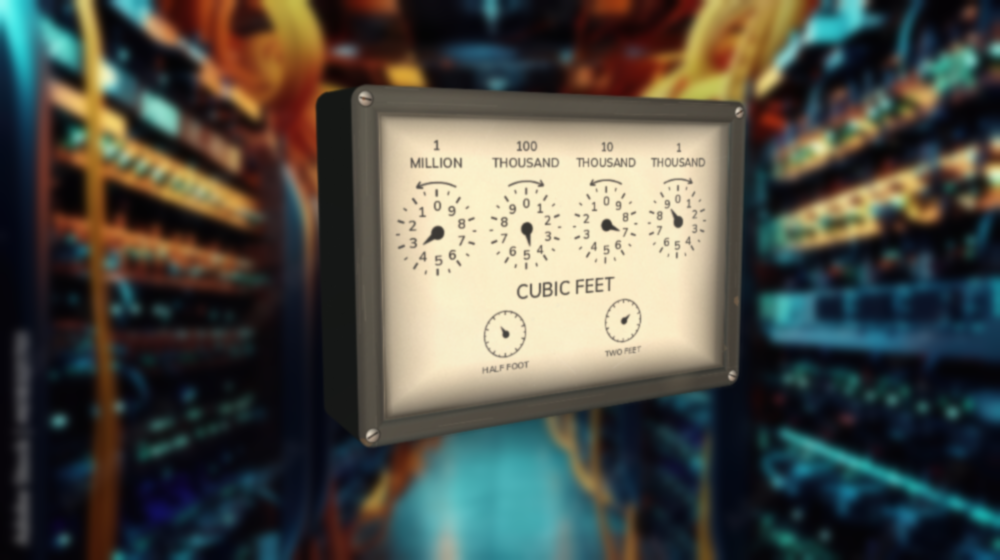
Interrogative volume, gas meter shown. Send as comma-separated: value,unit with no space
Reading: 346900,ft³
